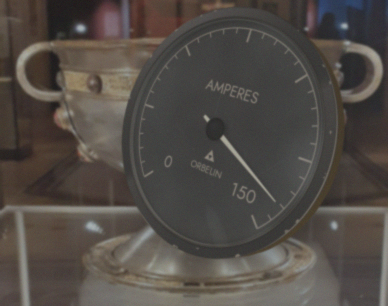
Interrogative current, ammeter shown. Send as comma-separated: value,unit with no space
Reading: 140,A
